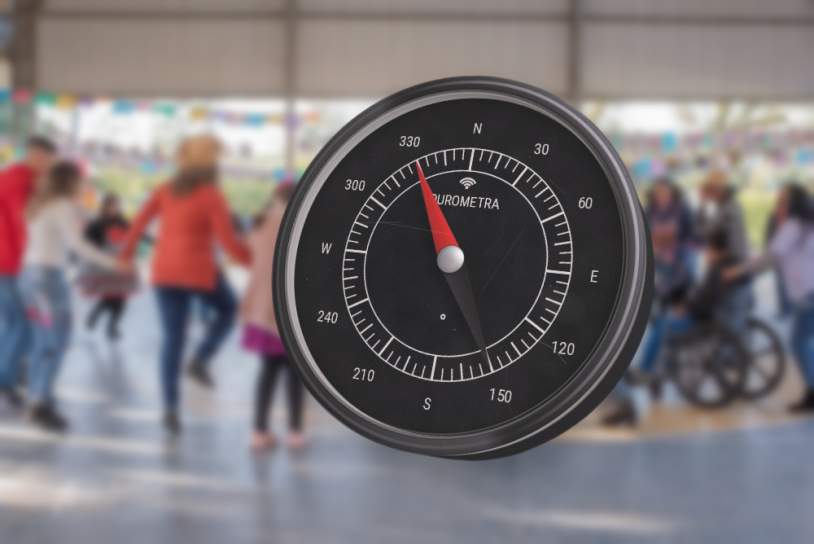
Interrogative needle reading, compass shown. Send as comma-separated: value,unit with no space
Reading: 330,°
